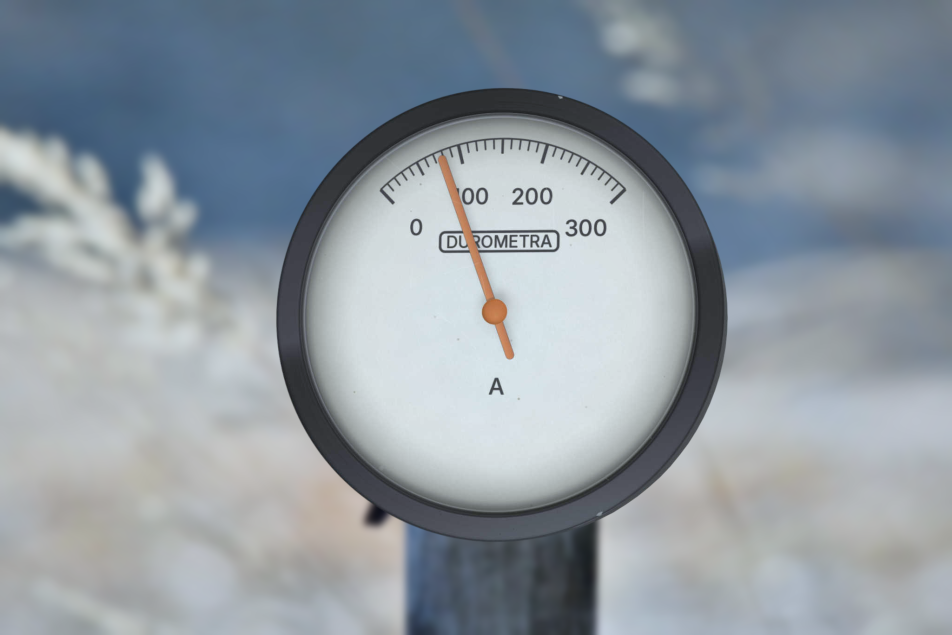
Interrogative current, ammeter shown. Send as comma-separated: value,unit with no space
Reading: 80,A
